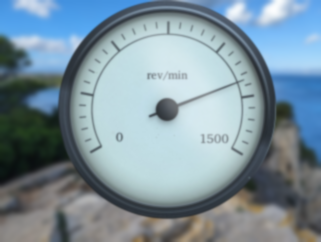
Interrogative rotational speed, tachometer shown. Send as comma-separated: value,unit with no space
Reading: 1175,rpm
